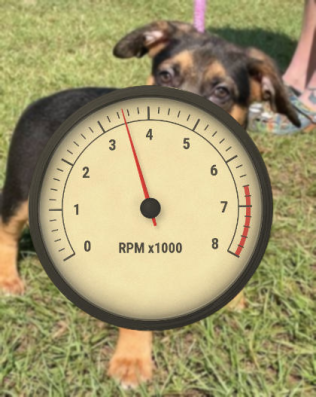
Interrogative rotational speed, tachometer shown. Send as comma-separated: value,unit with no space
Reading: 3500,rpm
